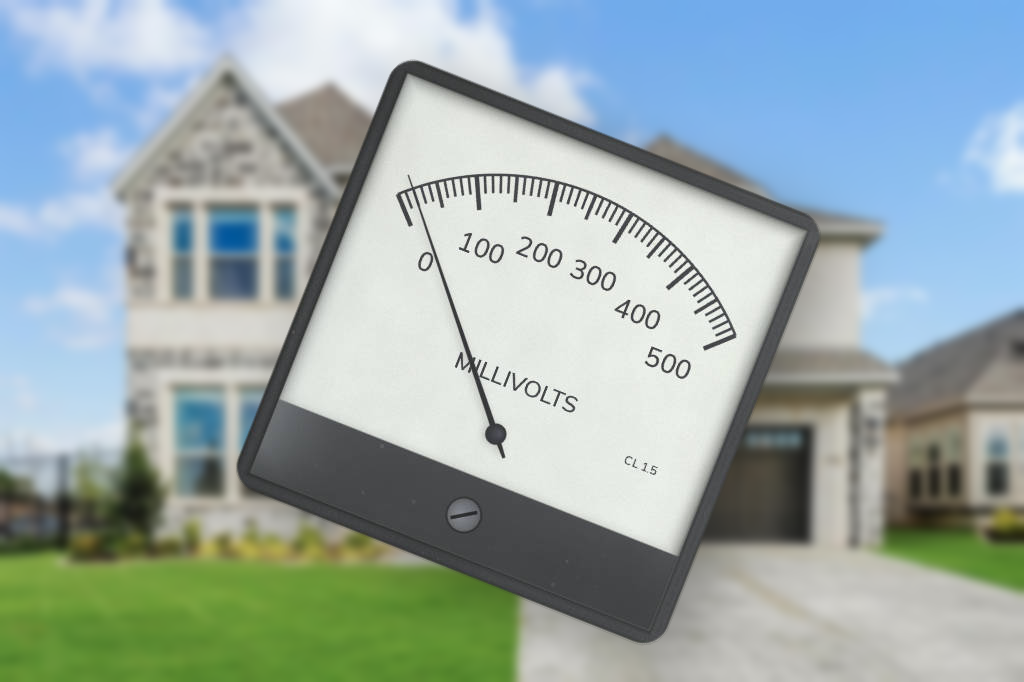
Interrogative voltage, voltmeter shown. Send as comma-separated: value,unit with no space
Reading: 20,mV
